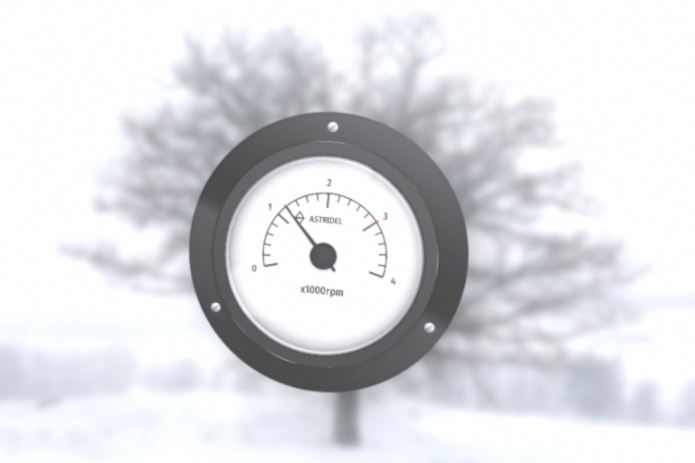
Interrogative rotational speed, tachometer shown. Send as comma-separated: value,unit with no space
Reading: 1200,rpm
